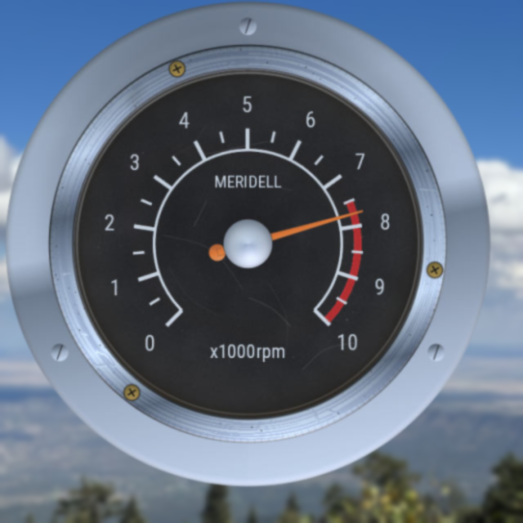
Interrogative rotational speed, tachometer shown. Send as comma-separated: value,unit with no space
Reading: 7750,rpm
